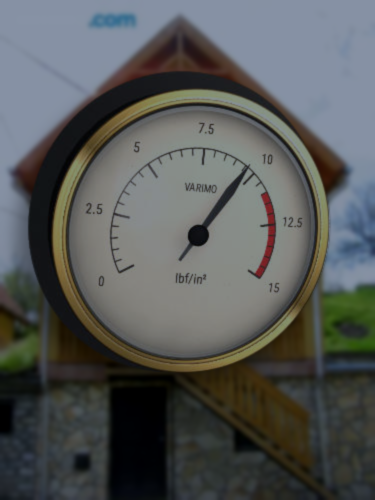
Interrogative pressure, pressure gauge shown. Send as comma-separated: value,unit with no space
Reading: 9.5,psi
